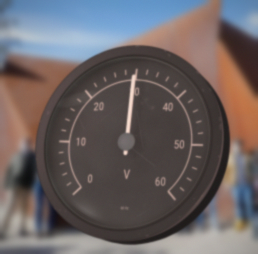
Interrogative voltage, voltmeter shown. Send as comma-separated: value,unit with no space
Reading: 30,V
